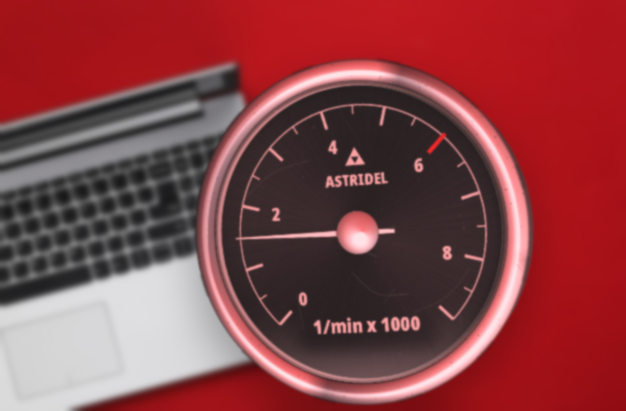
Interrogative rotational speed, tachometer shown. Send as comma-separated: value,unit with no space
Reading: 1500,rpm
